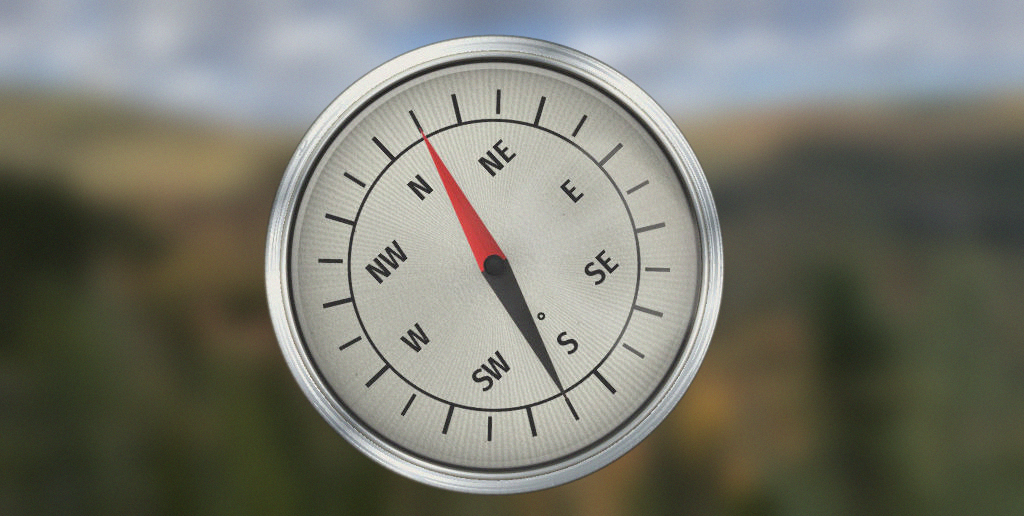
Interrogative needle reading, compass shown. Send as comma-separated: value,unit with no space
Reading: 15,°
